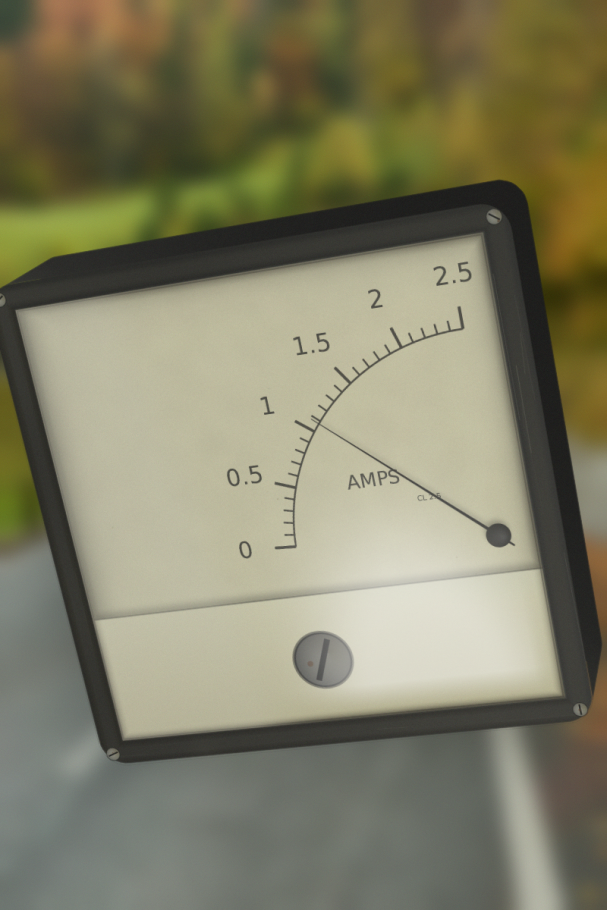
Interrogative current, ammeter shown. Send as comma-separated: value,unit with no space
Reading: 1.1,A
